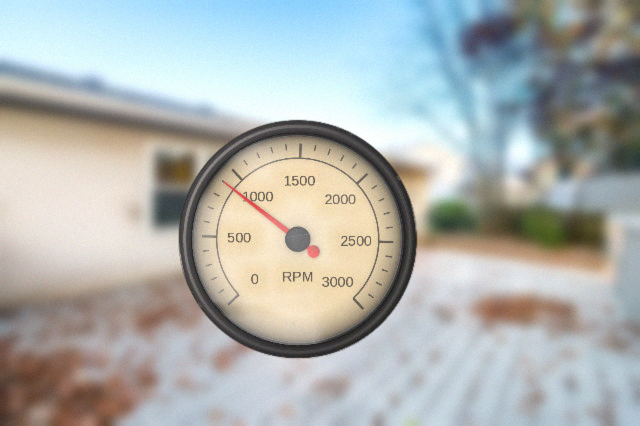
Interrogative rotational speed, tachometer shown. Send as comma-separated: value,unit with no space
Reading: 900,rpm
